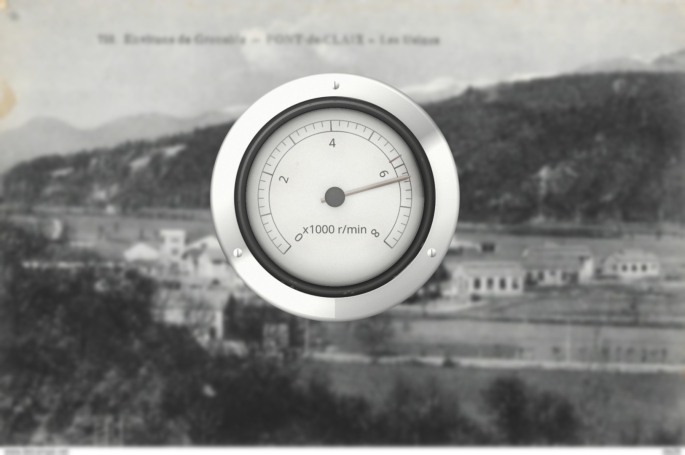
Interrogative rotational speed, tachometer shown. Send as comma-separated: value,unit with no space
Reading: 6300,rpm
